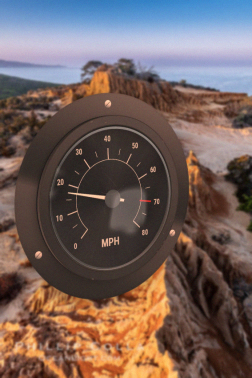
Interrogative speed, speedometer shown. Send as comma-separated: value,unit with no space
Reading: 17.5,mph
